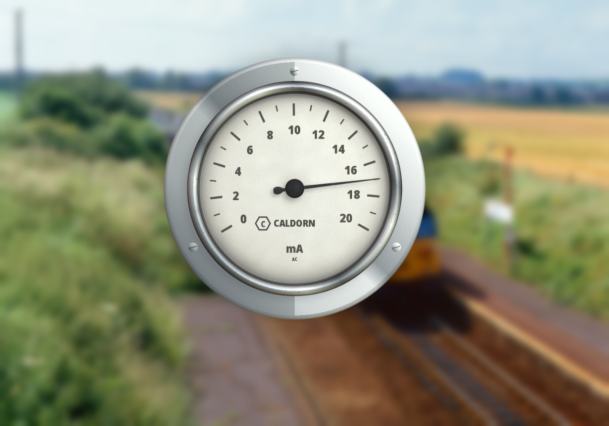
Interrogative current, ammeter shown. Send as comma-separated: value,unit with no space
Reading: 17,mA
